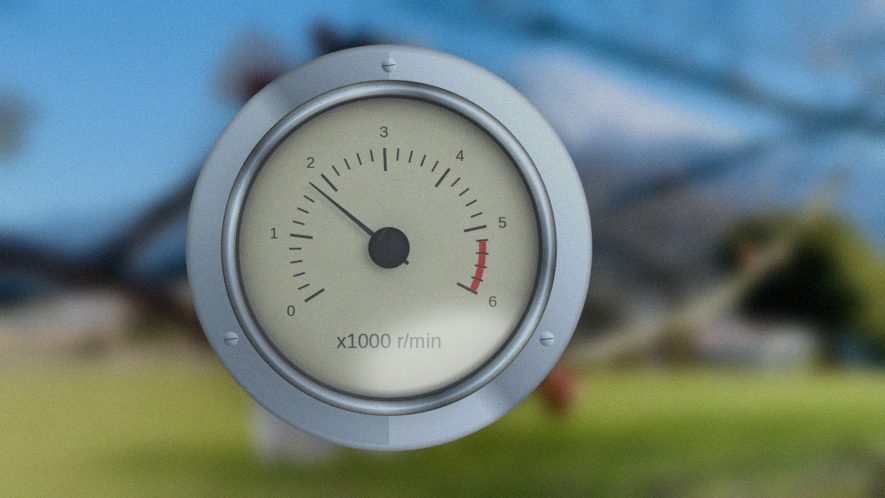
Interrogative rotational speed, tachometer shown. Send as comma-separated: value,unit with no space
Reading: 1800,rpm
